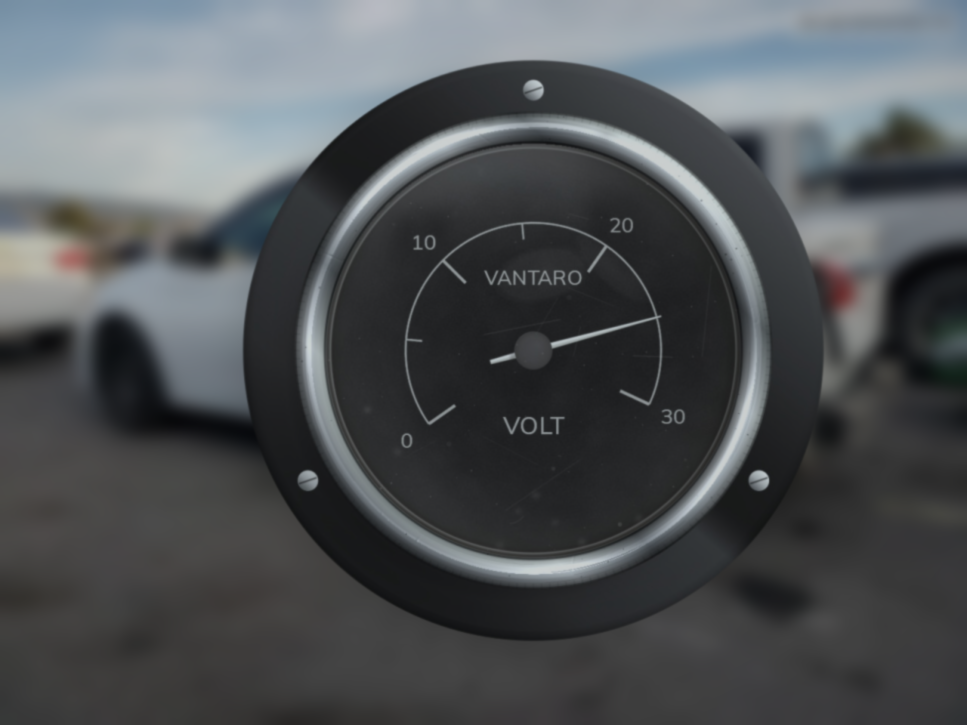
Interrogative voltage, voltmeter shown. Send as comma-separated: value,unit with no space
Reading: 25,V
